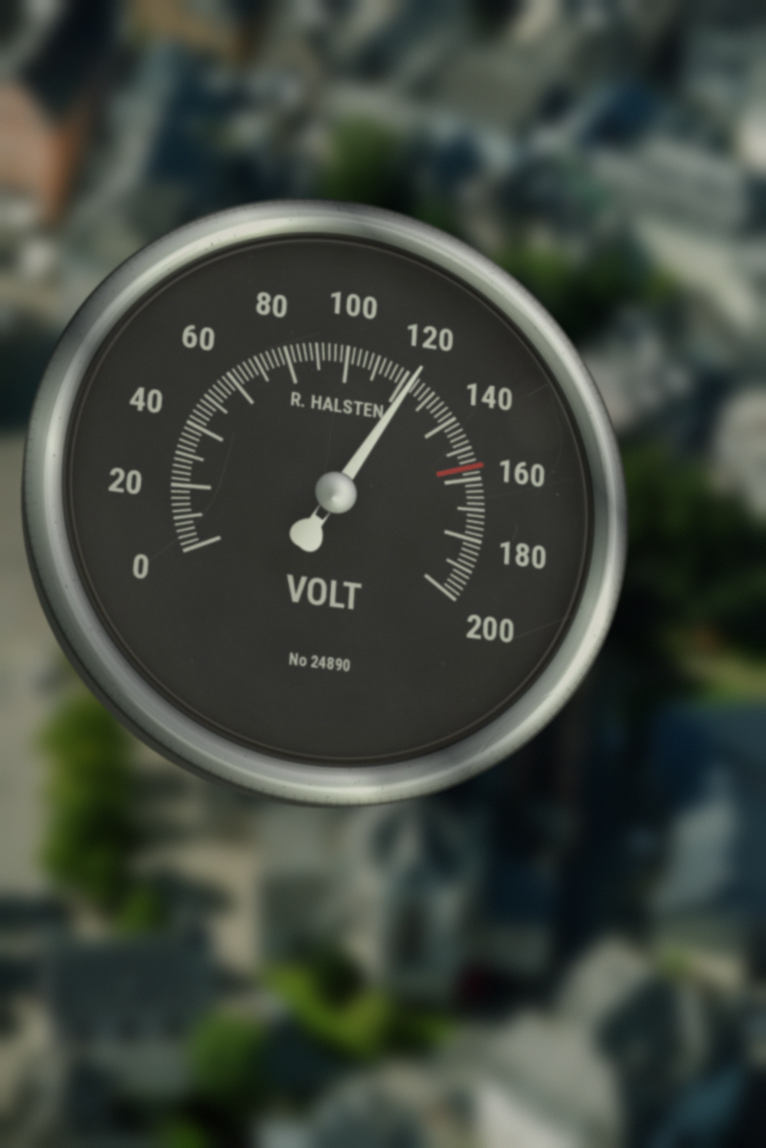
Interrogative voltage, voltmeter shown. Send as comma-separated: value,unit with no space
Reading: 122,V
